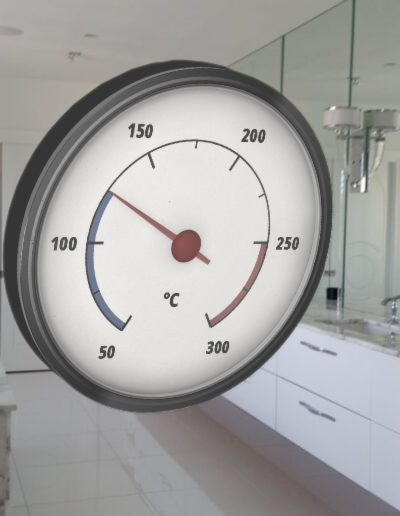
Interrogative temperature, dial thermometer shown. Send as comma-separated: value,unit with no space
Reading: 125,°C
